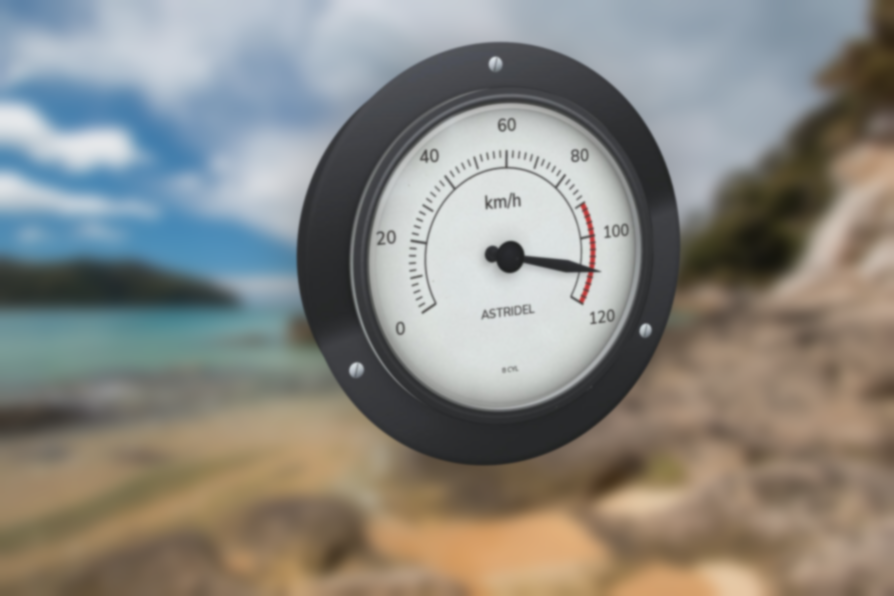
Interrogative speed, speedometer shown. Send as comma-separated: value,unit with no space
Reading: 110,km/h
